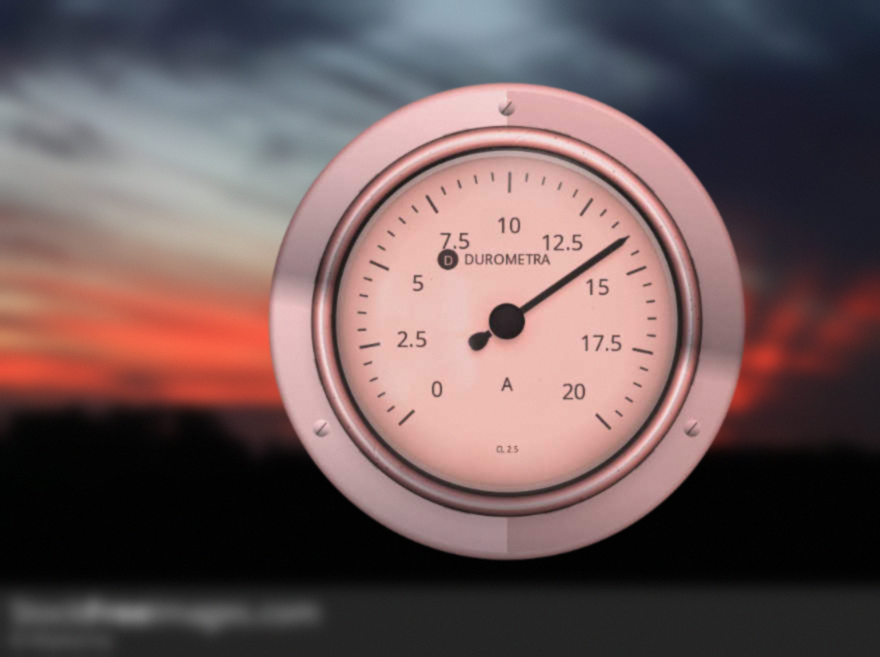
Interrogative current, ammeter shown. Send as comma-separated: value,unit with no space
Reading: 14,A
